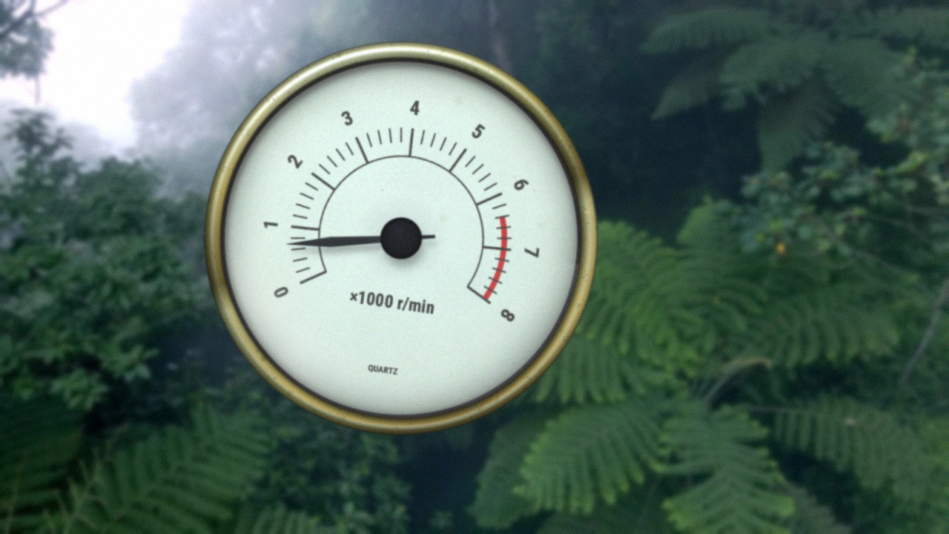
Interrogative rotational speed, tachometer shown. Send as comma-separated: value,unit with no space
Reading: 700,rpm
